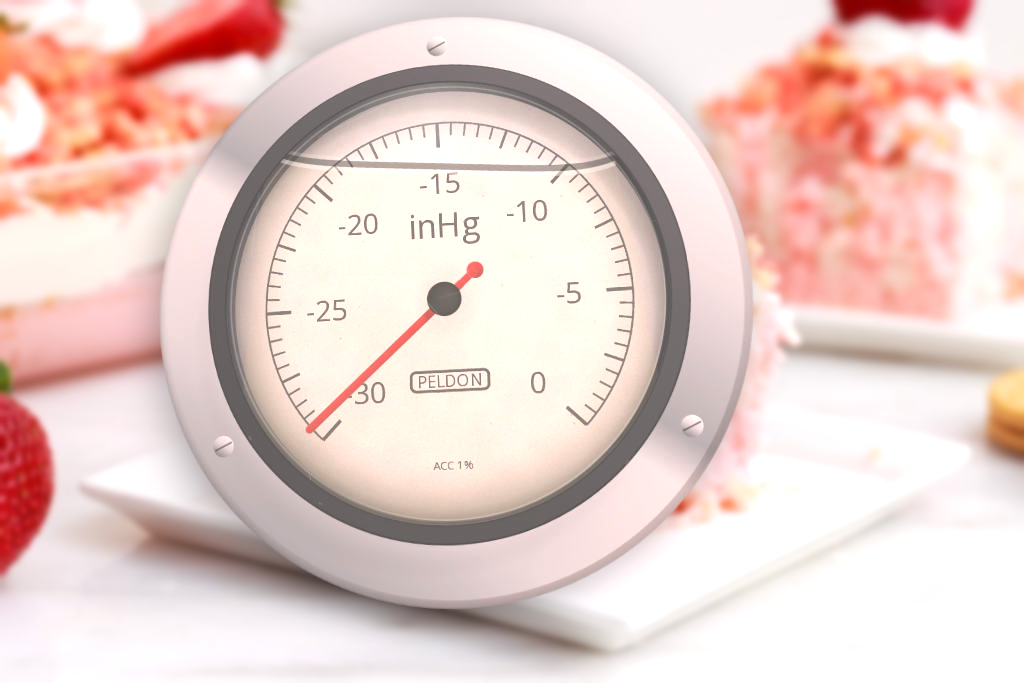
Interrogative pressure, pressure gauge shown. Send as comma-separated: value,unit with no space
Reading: -29.5,inHg
